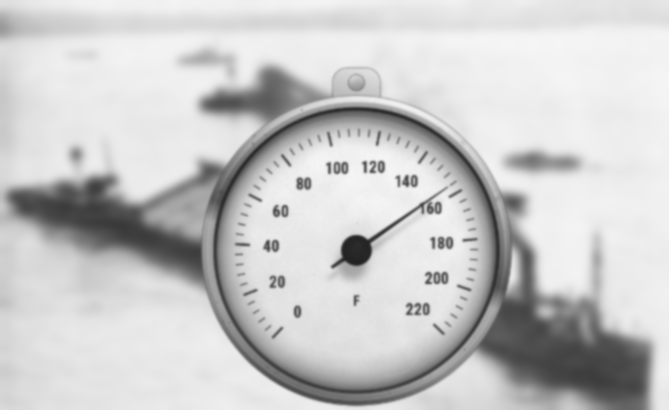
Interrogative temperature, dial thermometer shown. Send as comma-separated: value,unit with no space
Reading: 156,°F
